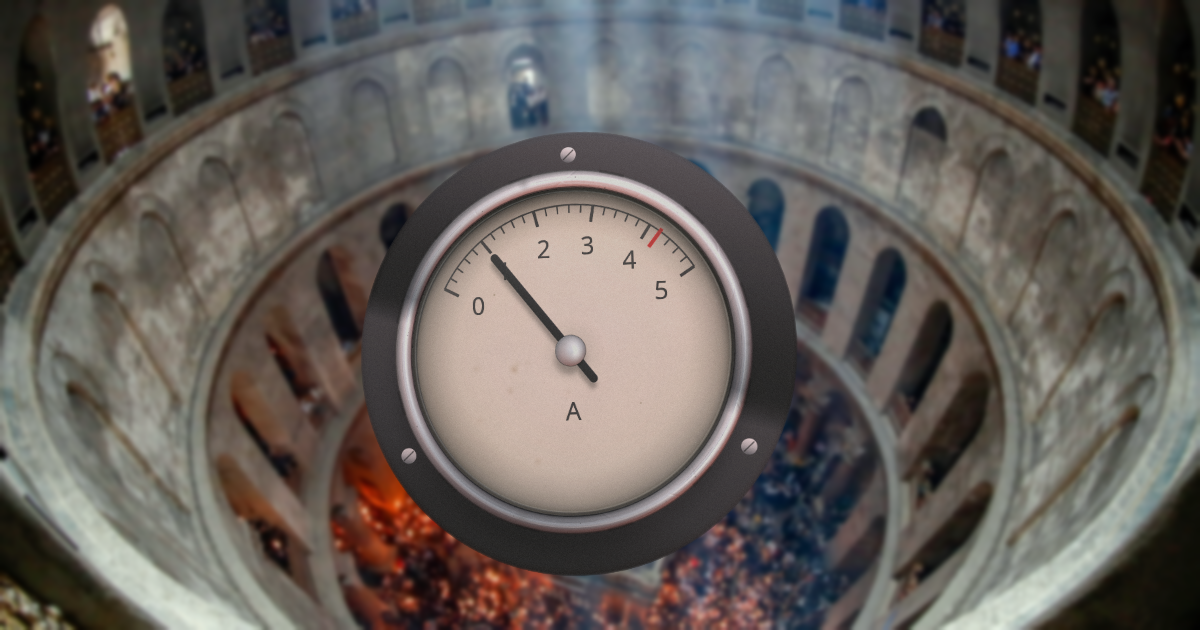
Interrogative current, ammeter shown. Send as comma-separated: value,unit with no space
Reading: 1,A
